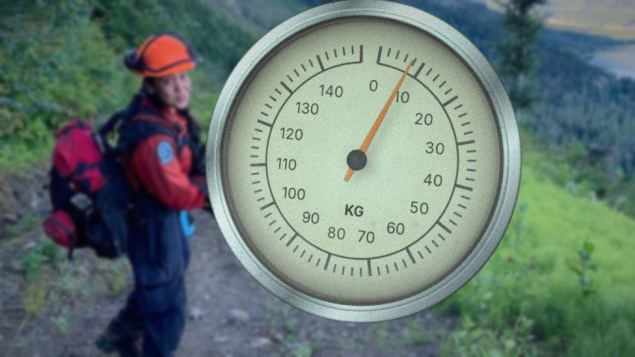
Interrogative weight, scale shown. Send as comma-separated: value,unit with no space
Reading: 8,kg
